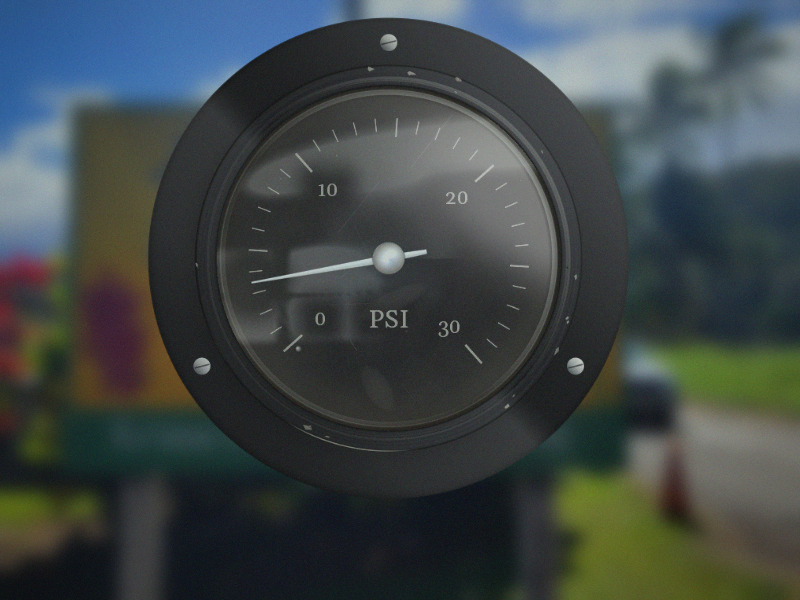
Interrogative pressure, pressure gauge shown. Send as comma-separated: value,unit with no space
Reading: 3.5,psi
